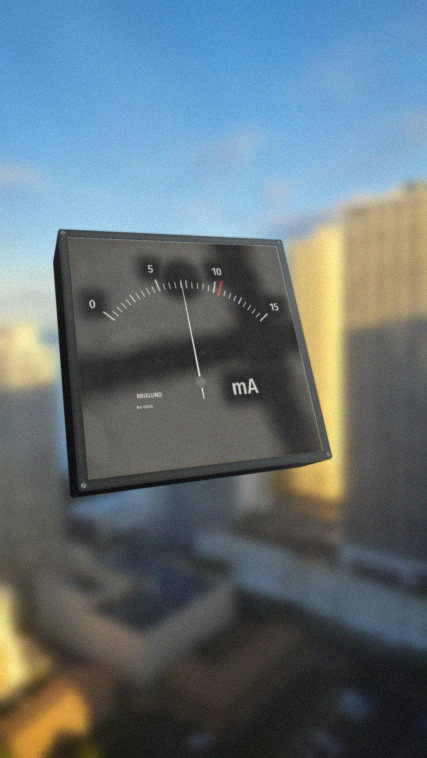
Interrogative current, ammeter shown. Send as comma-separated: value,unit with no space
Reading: 7,mA
